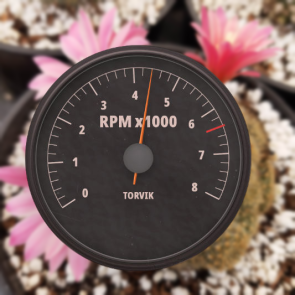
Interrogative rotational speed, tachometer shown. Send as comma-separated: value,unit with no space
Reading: 4400,rpm
